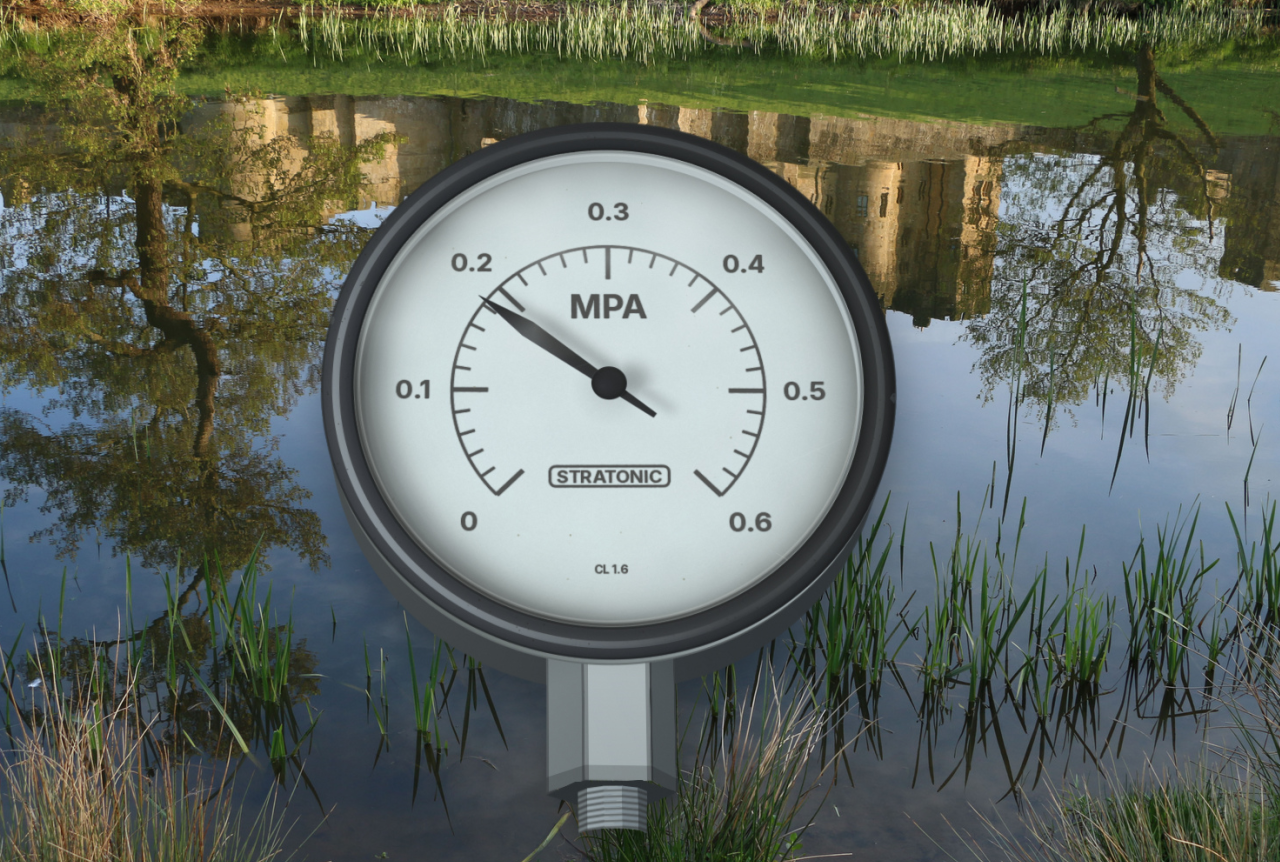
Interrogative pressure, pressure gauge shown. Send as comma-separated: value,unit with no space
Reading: 0.18,MPa
